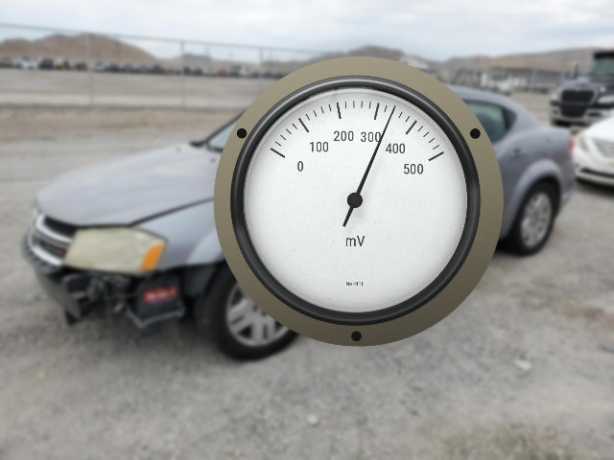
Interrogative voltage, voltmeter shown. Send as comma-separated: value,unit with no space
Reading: 340,mV
